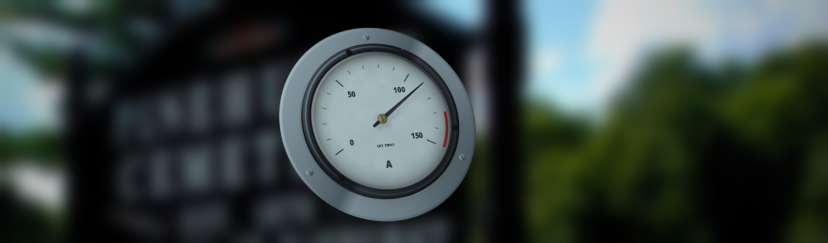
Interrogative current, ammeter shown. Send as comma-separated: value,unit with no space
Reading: 110,A
